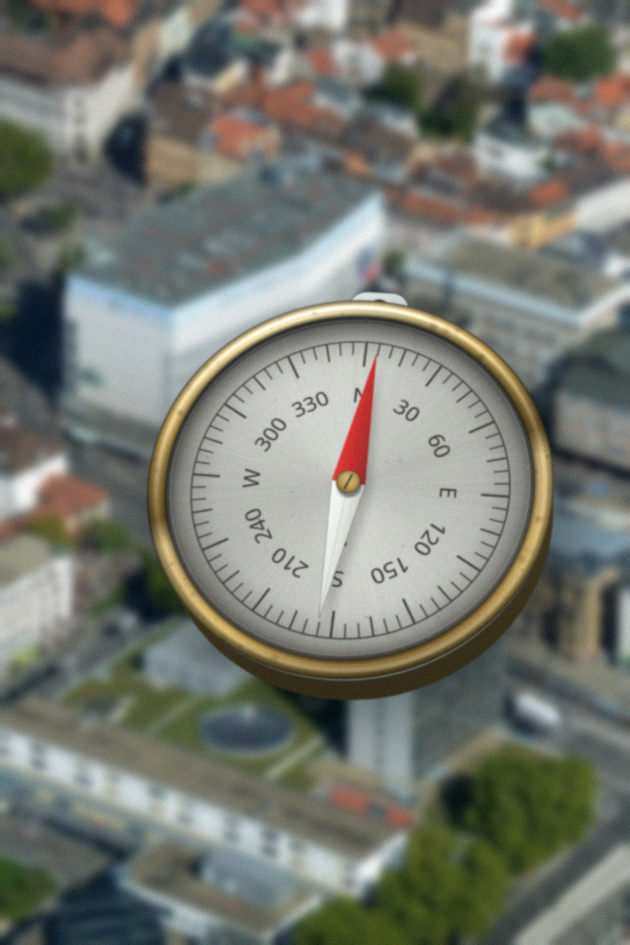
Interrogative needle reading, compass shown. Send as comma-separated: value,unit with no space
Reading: 5,°
